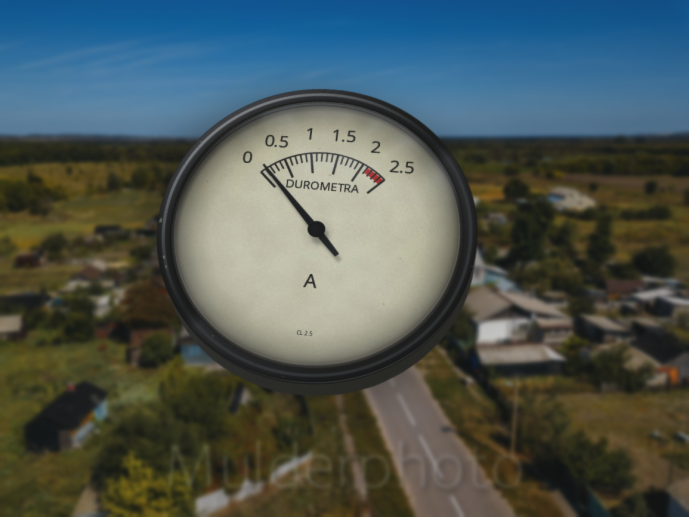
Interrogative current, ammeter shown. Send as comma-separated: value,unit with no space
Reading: 0.1,A
